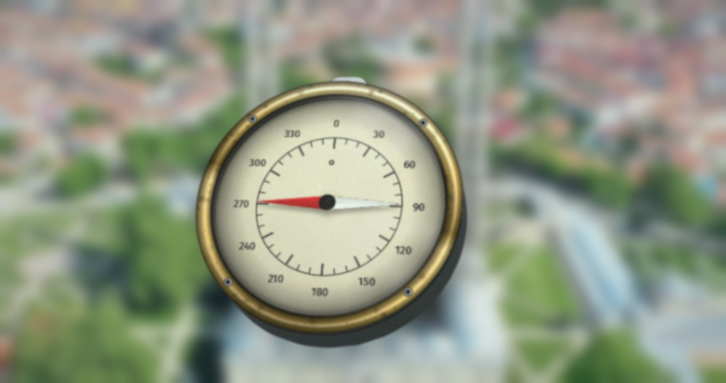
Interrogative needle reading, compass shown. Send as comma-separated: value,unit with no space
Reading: 270,°
